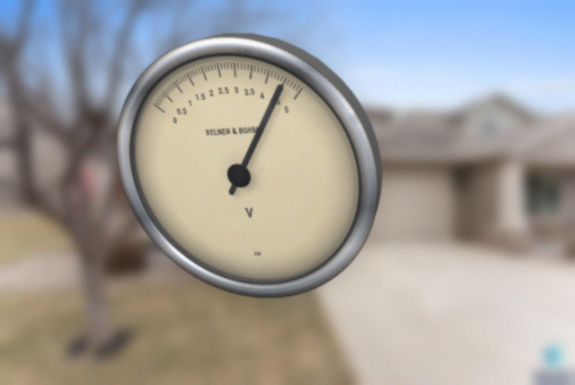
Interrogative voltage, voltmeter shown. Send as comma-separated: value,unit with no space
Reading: 4.5,V
